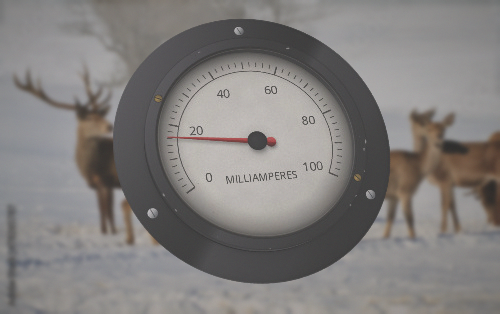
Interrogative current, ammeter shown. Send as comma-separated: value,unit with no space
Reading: 16,mA
